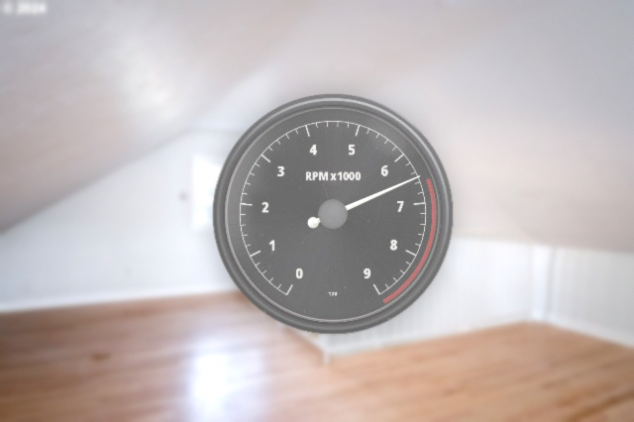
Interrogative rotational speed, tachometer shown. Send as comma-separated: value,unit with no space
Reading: 6500,rpm
